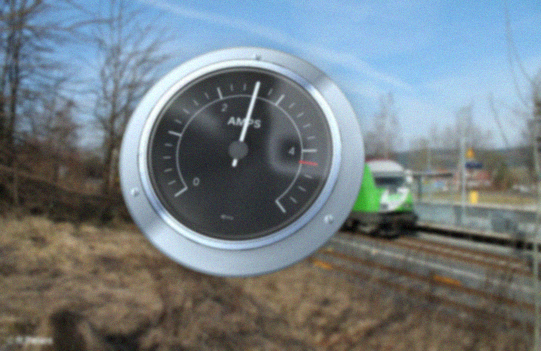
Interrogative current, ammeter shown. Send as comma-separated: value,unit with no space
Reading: 2.6,A
